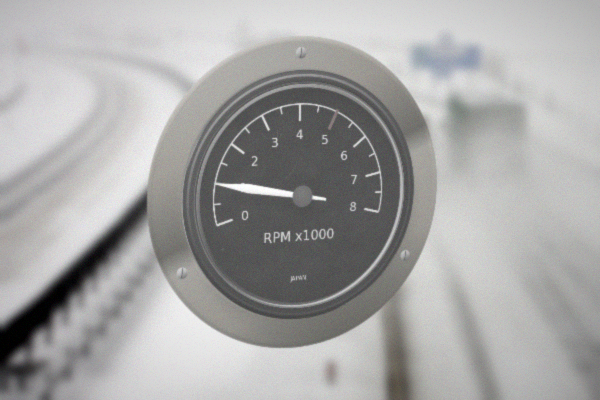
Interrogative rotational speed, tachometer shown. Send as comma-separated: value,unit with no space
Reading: 1000,rpm
